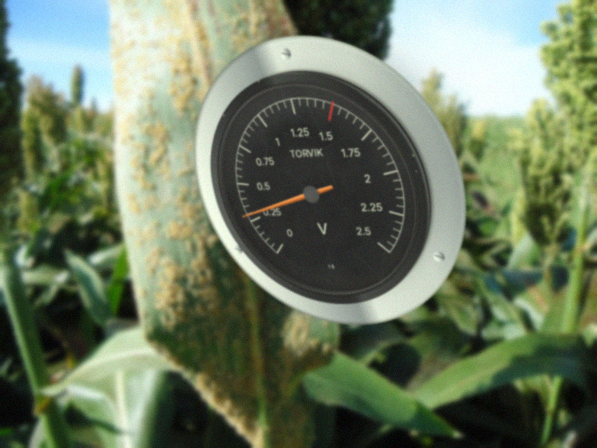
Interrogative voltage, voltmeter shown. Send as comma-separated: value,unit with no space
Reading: 0.3,V
